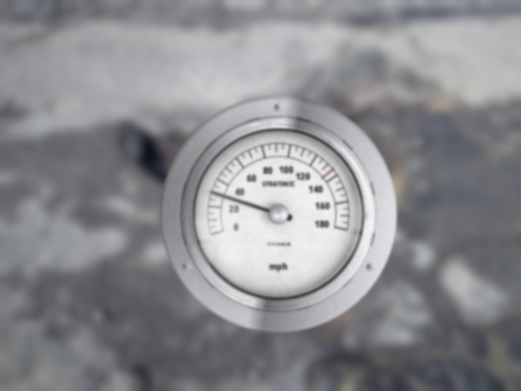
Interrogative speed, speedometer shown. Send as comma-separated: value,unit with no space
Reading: 30,mph
